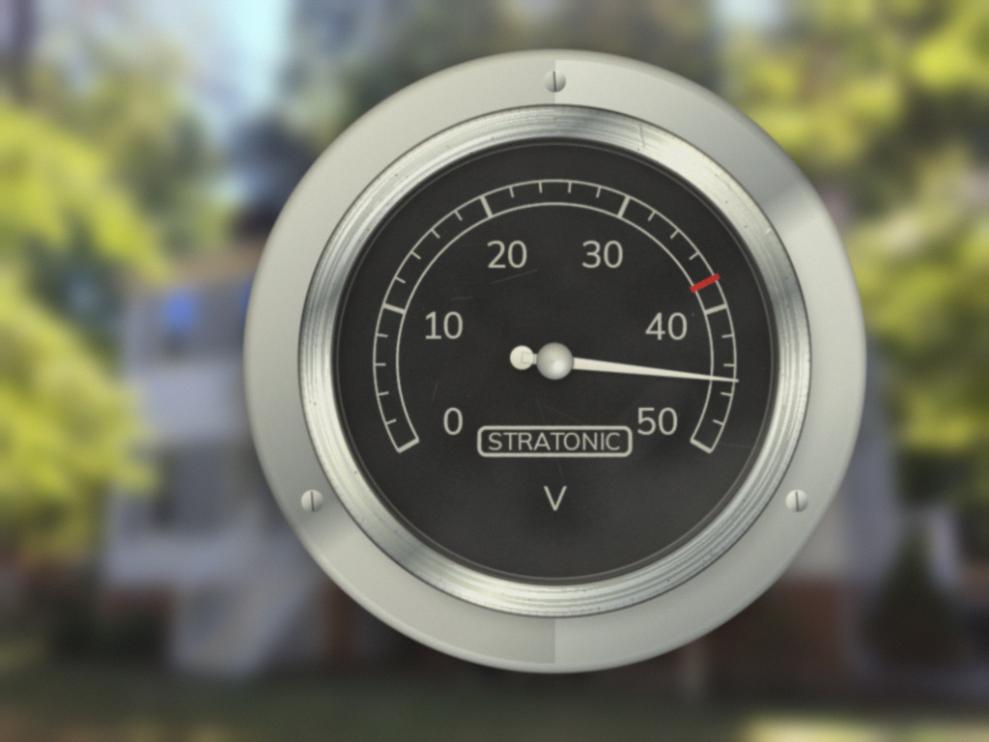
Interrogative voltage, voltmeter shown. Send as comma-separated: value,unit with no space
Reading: 45,V
